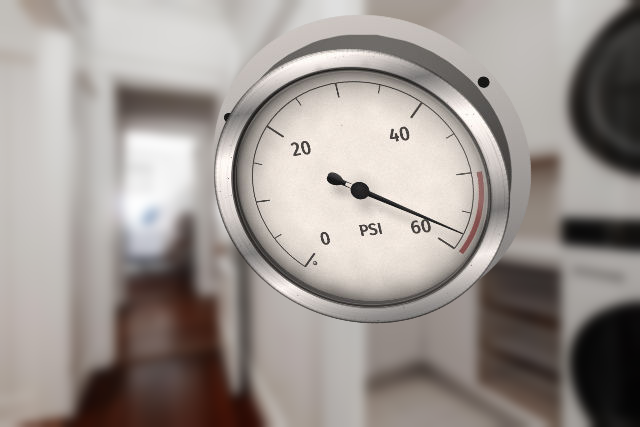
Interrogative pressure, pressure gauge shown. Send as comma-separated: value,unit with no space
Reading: 57.5,psi
